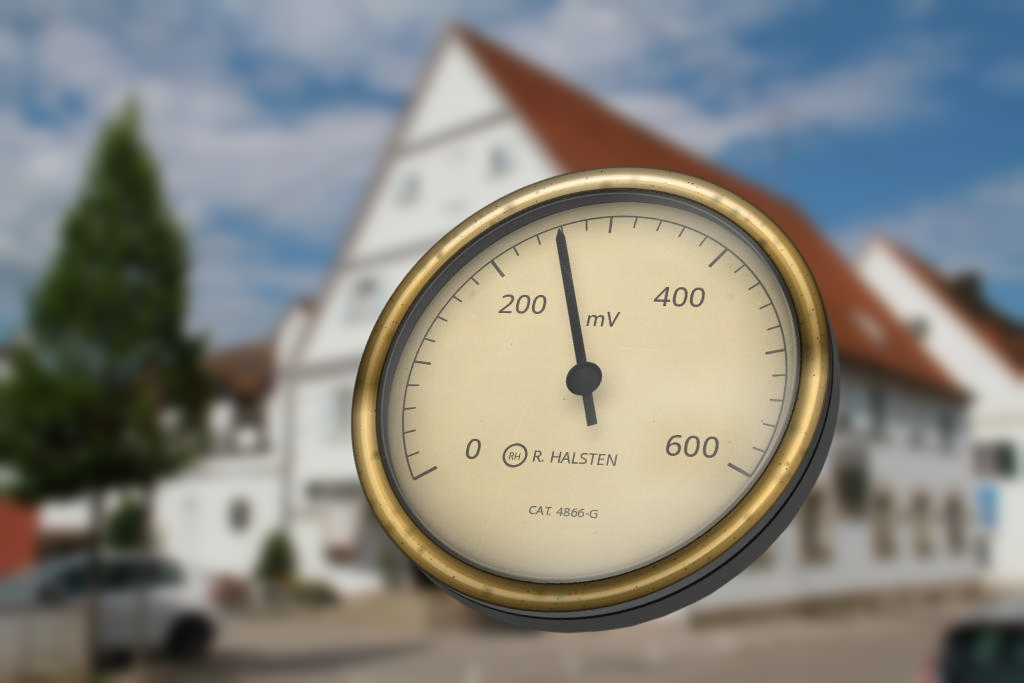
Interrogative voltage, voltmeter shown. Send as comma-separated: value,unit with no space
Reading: 260,mV
